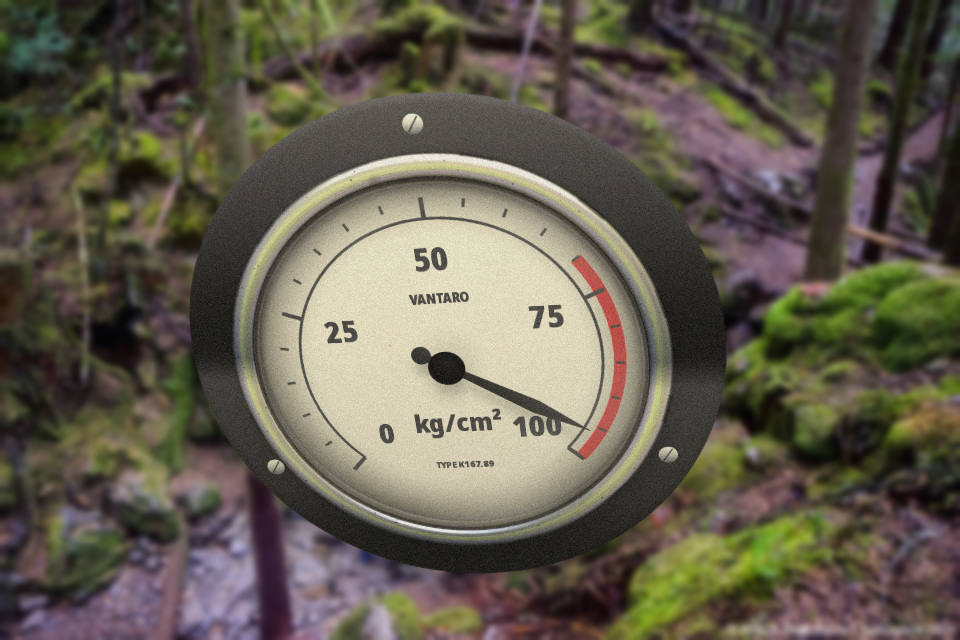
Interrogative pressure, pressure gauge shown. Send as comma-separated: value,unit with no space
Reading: 95,kg/cm²
